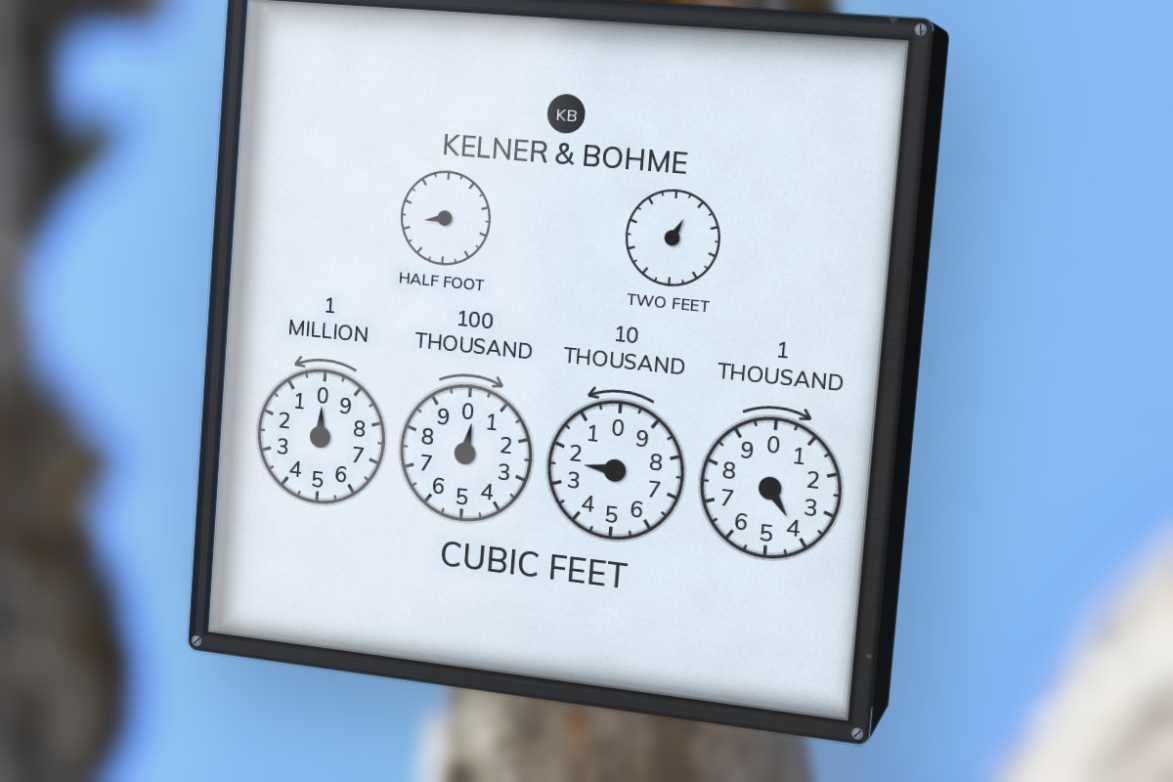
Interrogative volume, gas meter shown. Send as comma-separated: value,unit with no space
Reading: 2400,ft³
